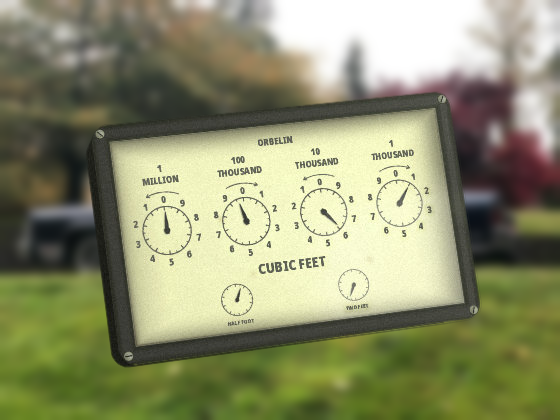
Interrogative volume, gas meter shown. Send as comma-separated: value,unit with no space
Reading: 996100,ft³
